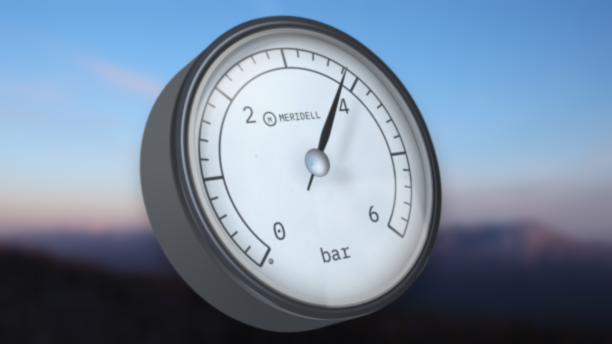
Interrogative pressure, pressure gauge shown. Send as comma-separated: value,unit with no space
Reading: 3.8,bar
